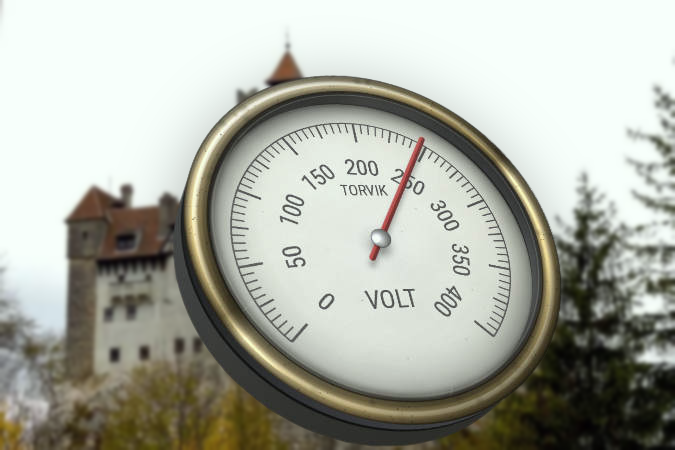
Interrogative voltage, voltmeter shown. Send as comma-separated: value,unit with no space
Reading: 245,V
